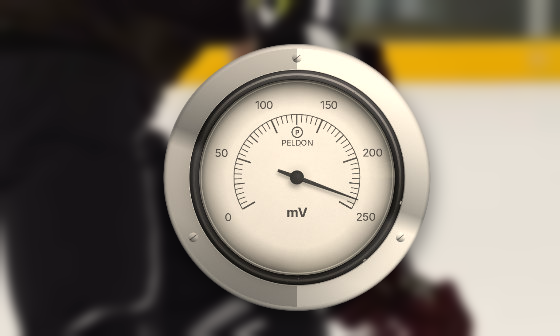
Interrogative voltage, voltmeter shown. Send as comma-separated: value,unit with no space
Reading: 240,mV
